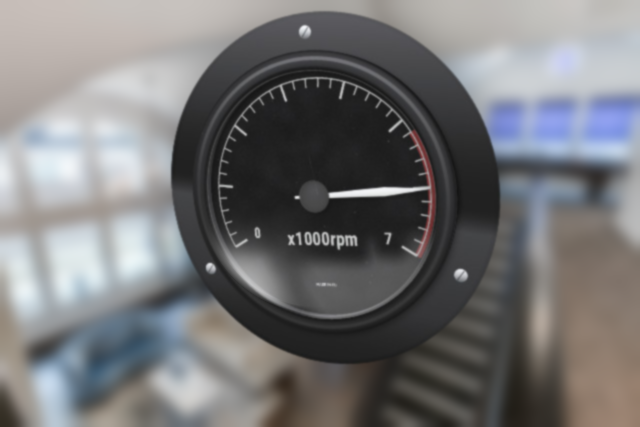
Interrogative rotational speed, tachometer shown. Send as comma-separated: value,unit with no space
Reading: 6000,rpm
